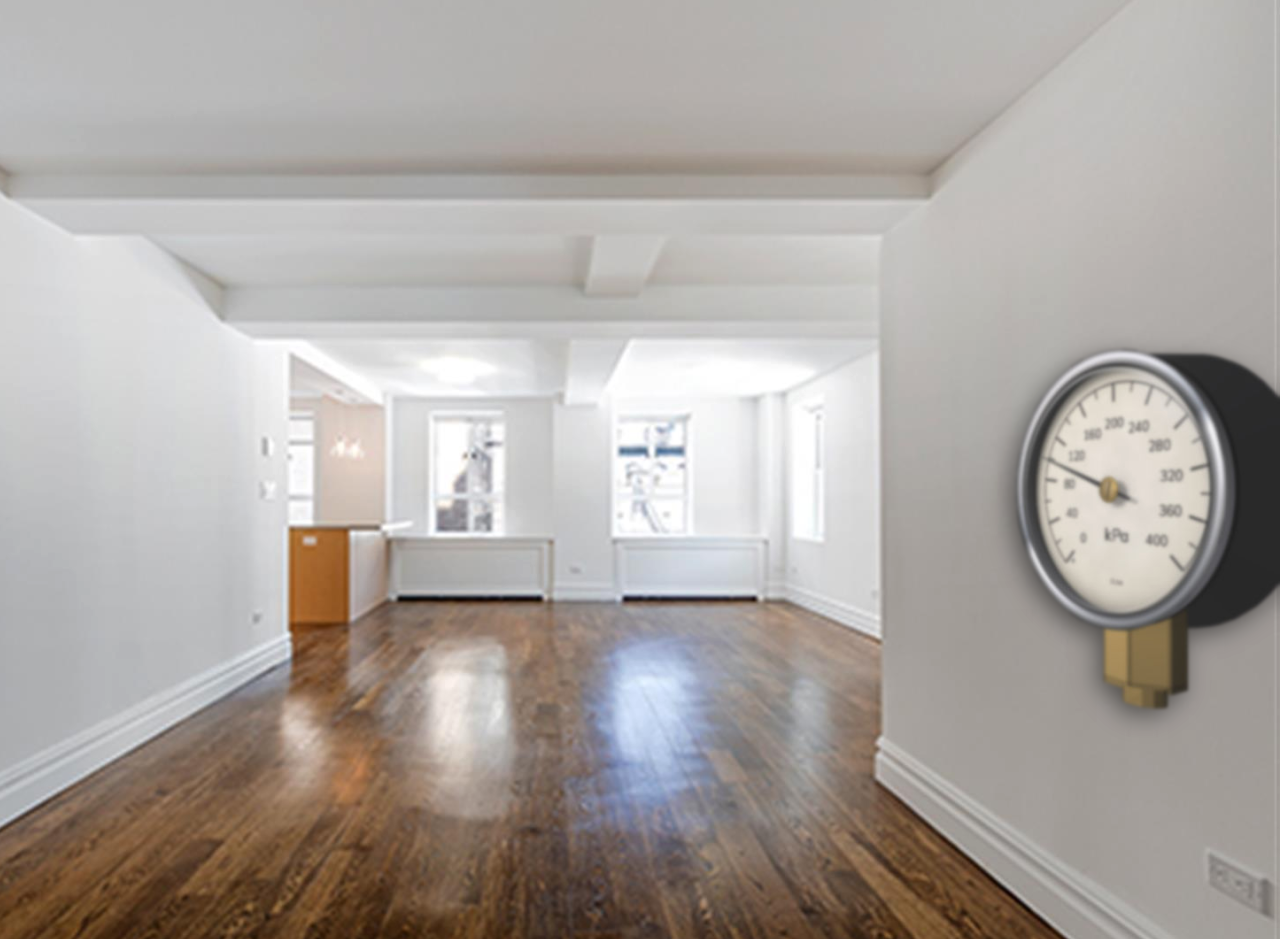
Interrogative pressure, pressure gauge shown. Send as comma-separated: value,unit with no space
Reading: 100,kPa
